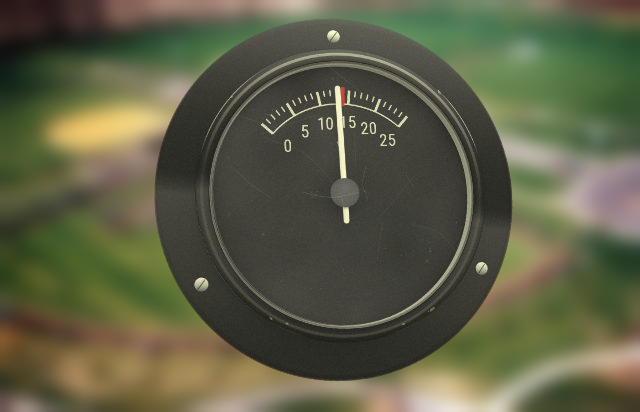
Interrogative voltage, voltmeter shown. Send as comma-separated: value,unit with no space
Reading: 13,V
